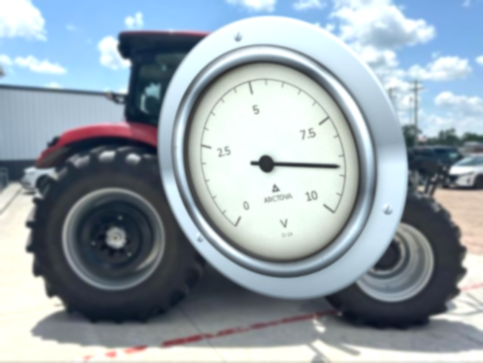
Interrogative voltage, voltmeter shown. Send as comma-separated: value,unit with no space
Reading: 8.75,V
